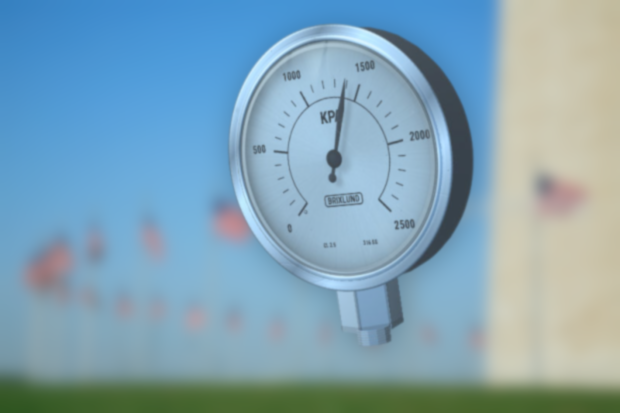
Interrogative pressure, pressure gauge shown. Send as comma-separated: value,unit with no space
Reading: 1400,kPa
